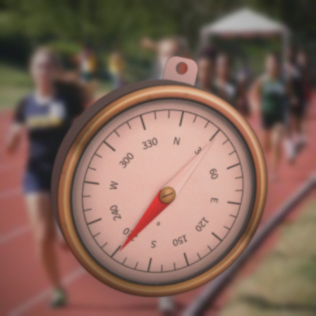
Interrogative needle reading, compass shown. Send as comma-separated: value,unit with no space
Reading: 210,°
